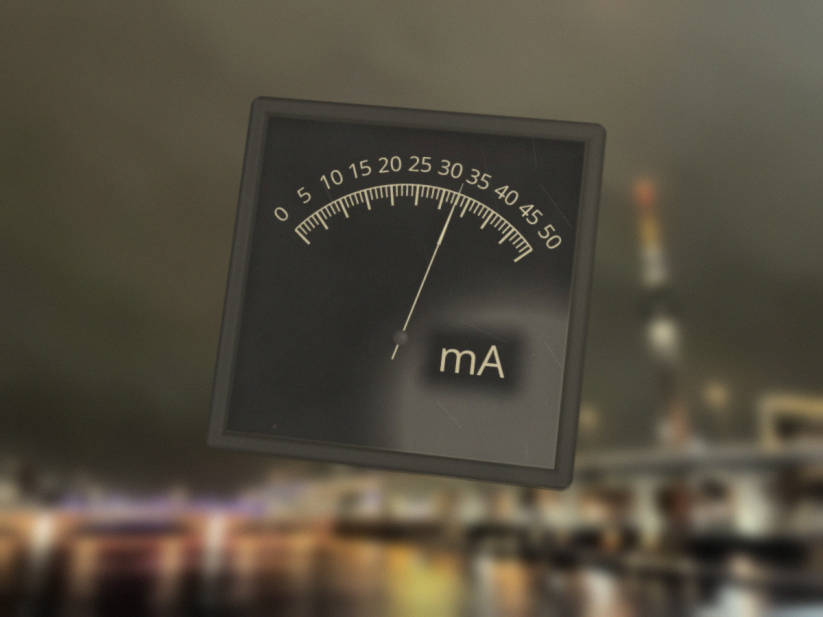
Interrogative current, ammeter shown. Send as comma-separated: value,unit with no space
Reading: 33,mA
